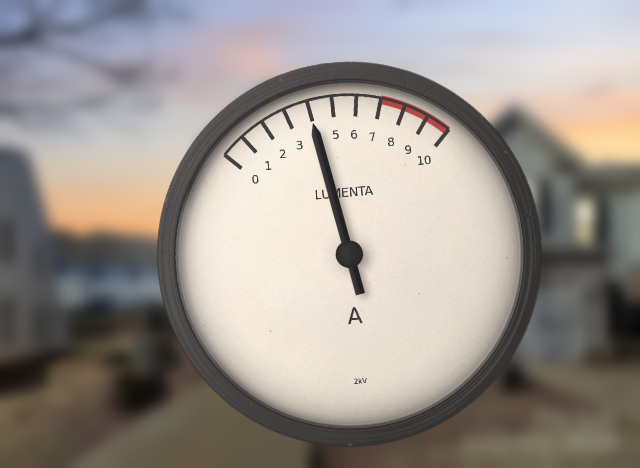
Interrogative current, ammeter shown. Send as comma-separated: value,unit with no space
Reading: 4,A
